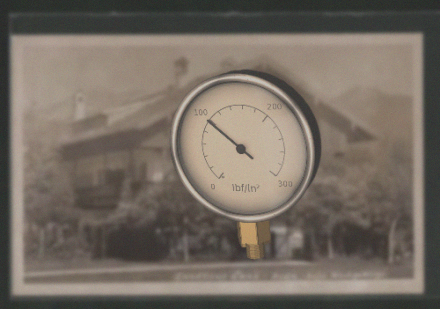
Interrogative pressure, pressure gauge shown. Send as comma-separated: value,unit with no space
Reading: 100,psi
